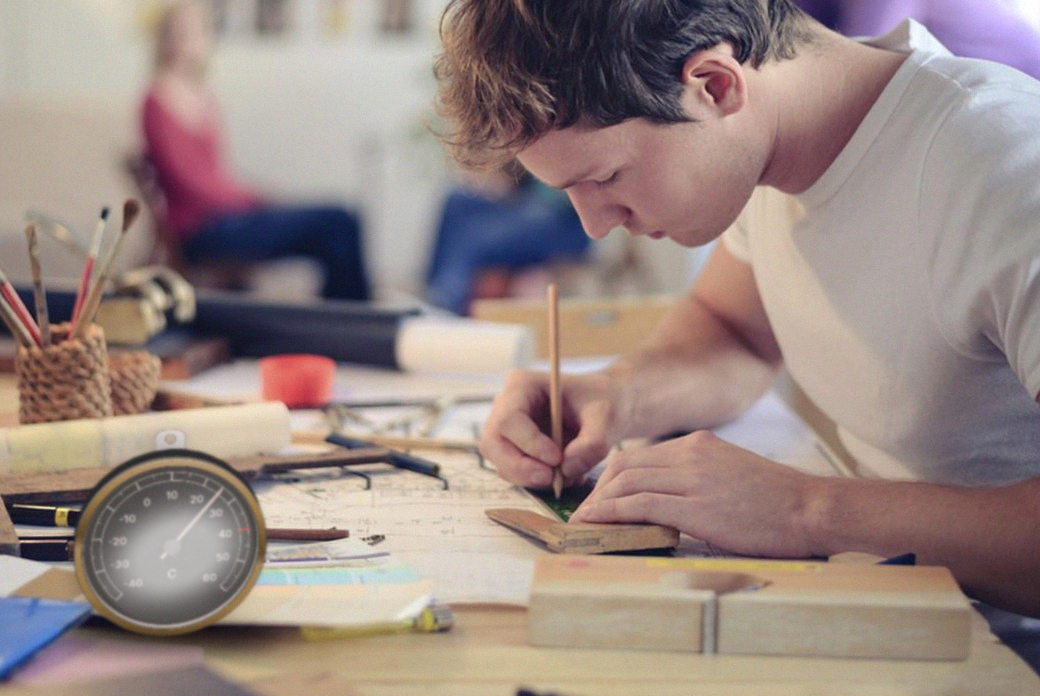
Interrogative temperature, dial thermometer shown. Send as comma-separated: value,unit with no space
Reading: 25,°C
